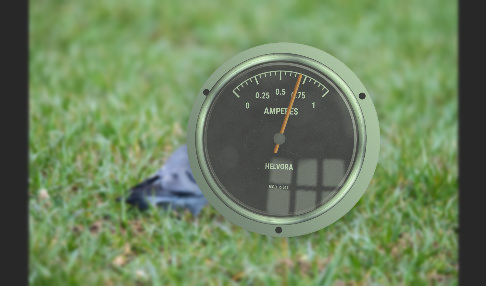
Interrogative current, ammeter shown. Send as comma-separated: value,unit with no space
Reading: 0.7,A
